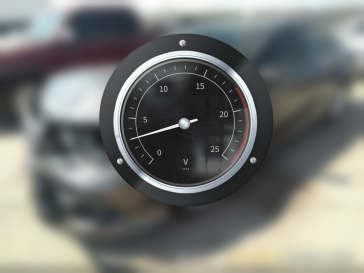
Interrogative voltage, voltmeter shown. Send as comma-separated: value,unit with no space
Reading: 3,V
